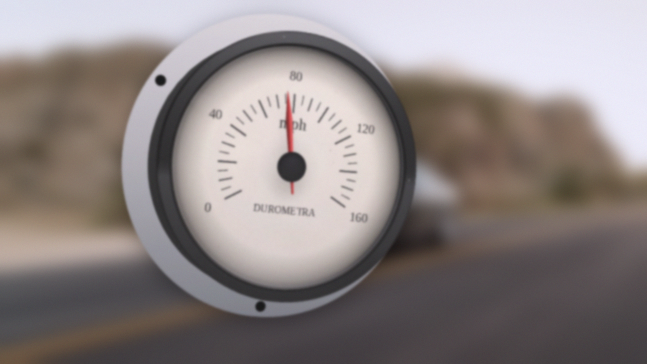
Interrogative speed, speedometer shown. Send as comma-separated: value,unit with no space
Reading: 75,mph
